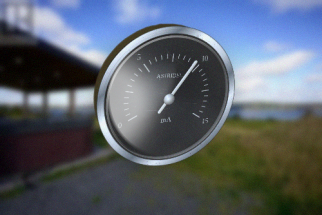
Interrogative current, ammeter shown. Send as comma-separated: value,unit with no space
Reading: 9.5,mA
